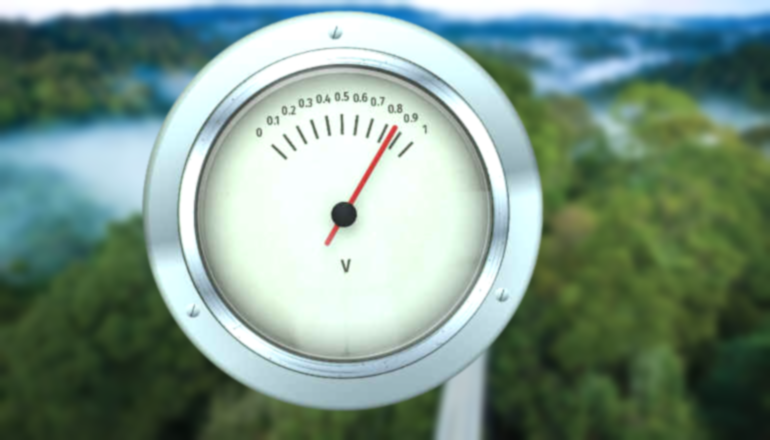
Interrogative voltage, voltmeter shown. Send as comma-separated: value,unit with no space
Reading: 0.85,V
